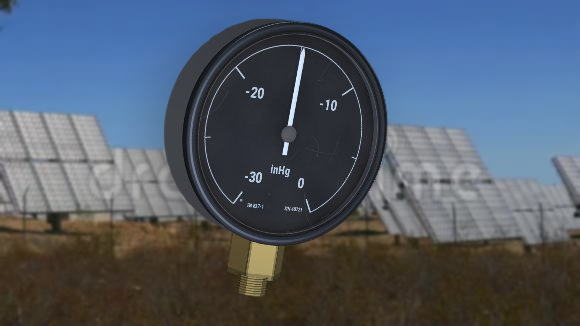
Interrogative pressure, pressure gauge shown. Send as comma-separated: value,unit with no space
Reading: -15,inHg
